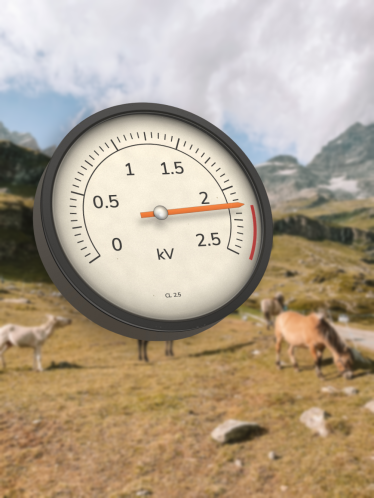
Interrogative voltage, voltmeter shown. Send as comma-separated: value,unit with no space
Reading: 2.15,kV
